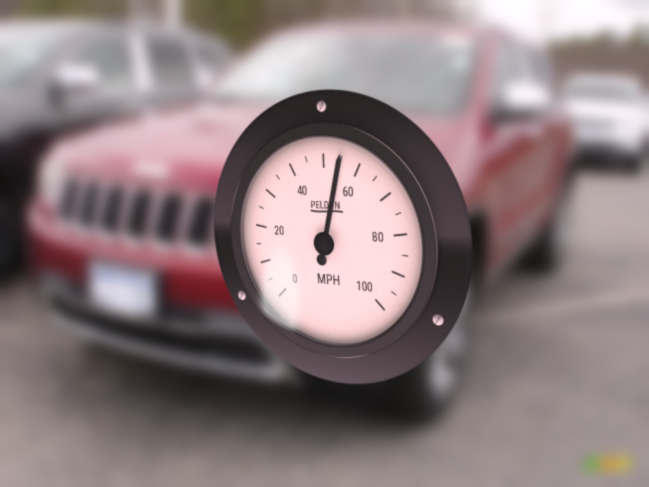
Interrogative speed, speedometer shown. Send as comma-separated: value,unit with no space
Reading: 55,mph
